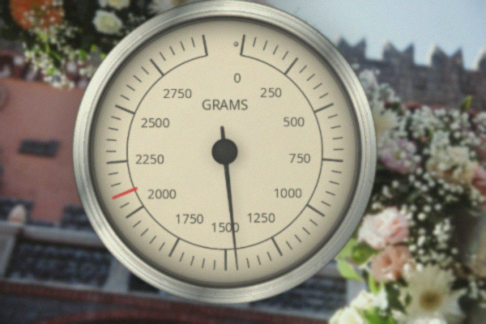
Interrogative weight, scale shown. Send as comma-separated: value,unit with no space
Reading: 1450,g
